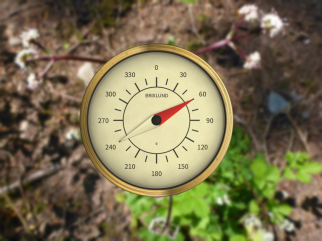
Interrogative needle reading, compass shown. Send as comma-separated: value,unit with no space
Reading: 60,°
